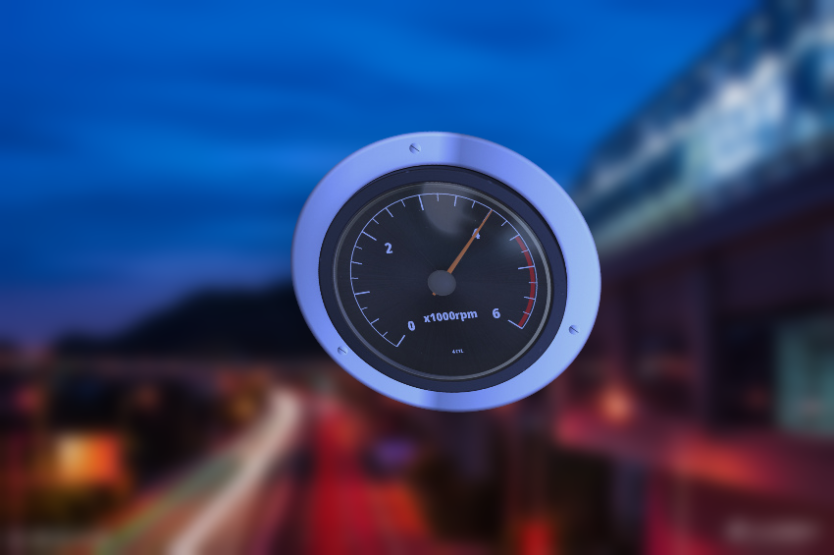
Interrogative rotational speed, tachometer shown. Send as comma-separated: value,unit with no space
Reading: 4000,rpm
